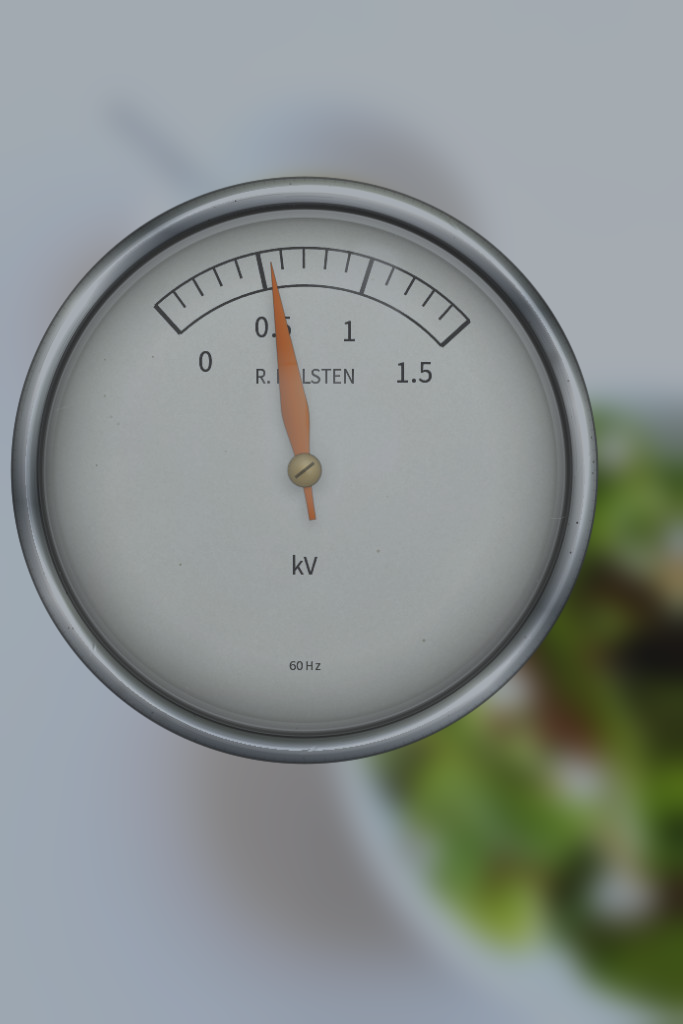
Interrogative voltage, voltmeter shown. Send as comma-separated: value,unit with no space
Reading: 0.55,kV
